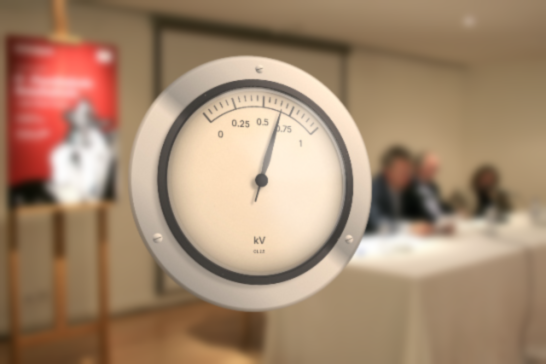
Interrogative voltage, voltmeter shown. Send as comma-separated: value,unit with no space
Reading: 0.65,kV
